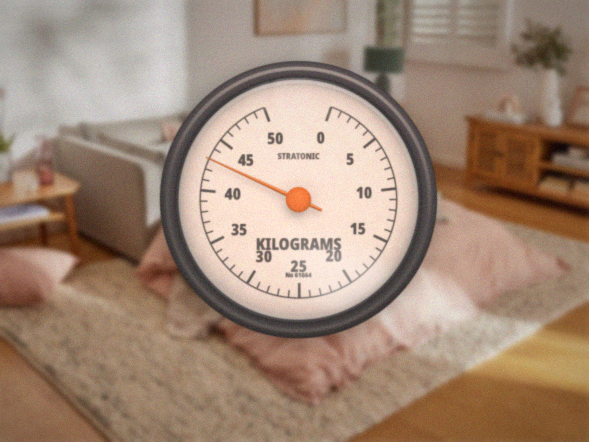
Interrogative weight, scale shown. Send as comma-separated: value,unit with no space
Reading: 43,kg
